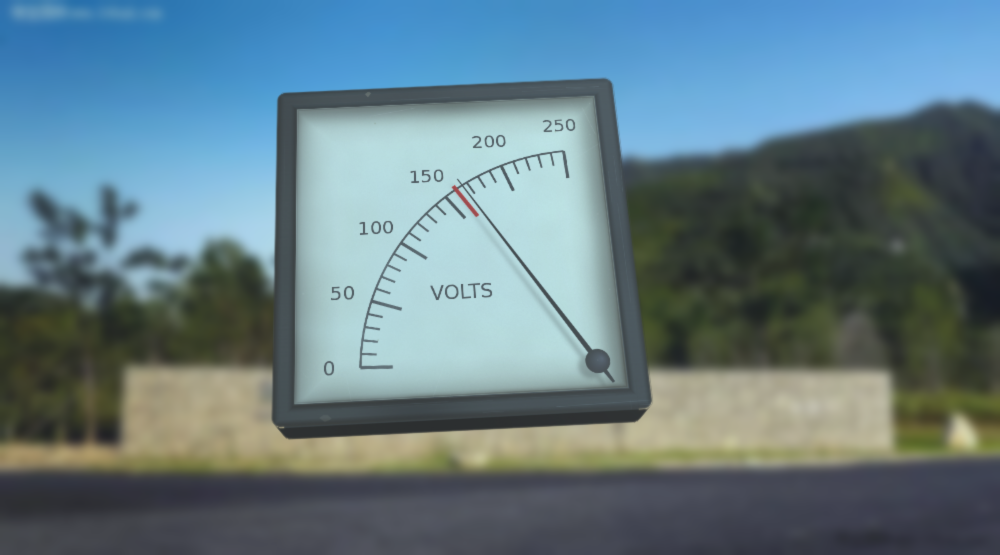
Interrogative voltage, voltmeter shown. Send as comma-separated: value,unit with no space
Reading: 165,V
